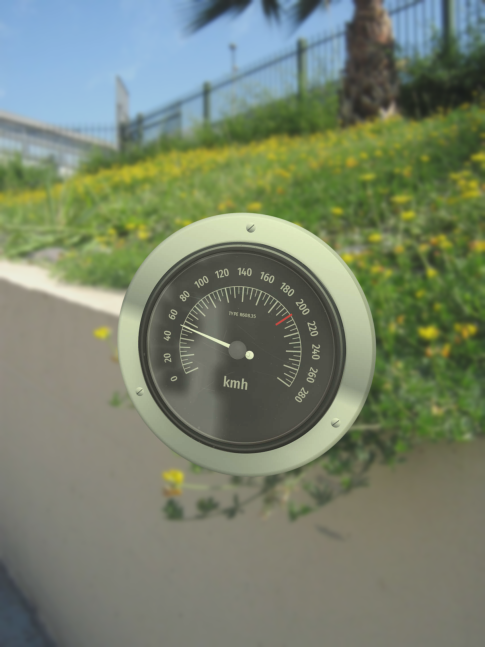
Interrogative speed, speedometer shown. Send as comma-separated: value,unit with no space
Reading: 55,km/h
